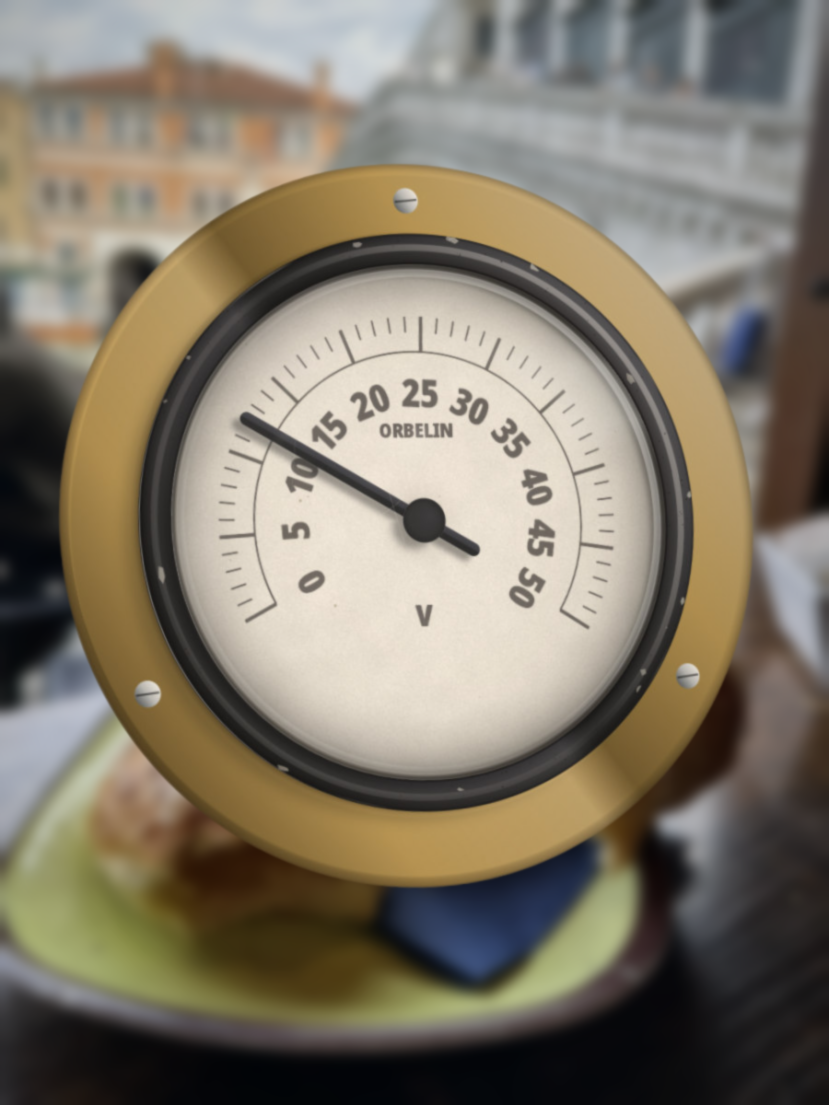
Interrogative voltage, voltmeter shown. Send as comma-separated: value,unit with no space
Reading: 12,V
